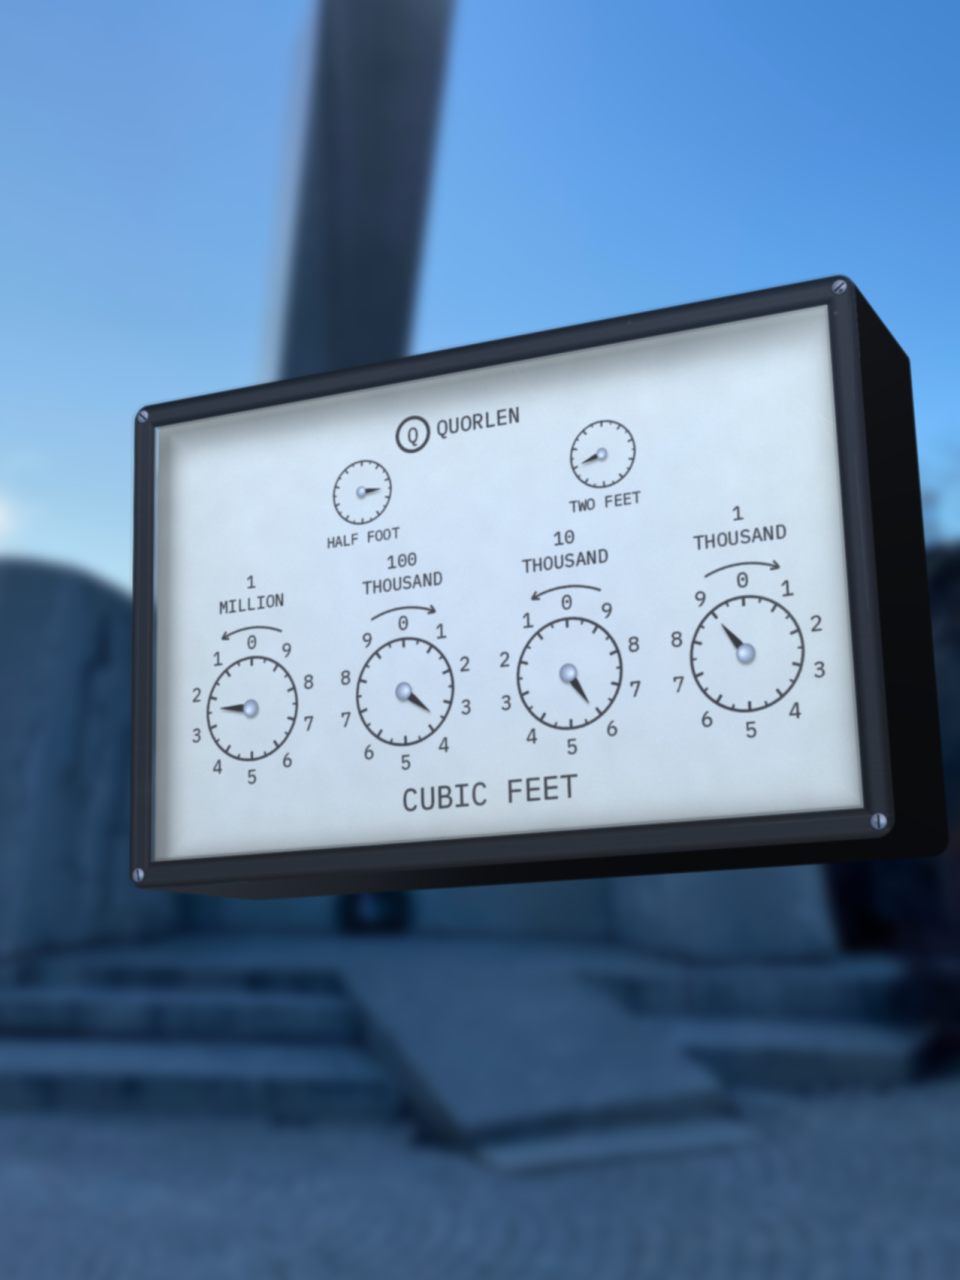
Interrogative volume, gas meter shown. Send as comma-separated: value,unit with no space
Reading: 235900,ft³
